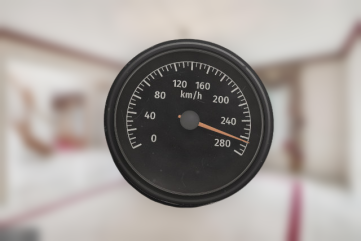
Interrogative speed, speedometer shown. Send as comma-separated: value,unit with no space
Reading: 265,km/h
